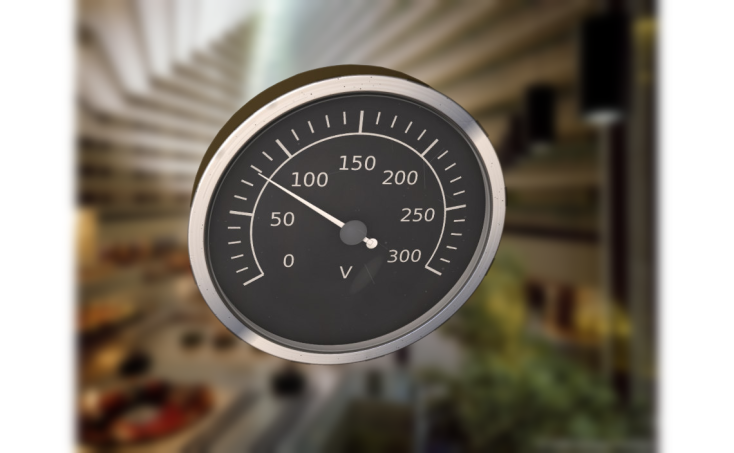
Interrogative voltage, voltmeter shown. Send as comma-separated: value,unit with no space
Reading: 80,V
